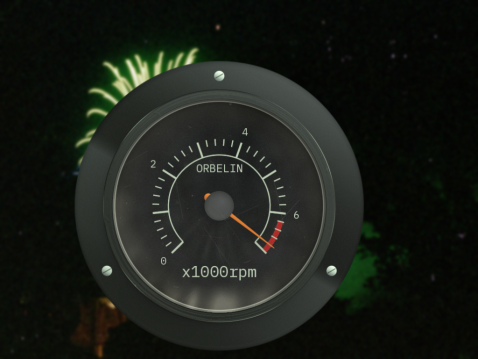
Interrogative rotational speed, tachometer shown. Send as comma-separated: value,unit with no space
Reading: 6800,rpm
